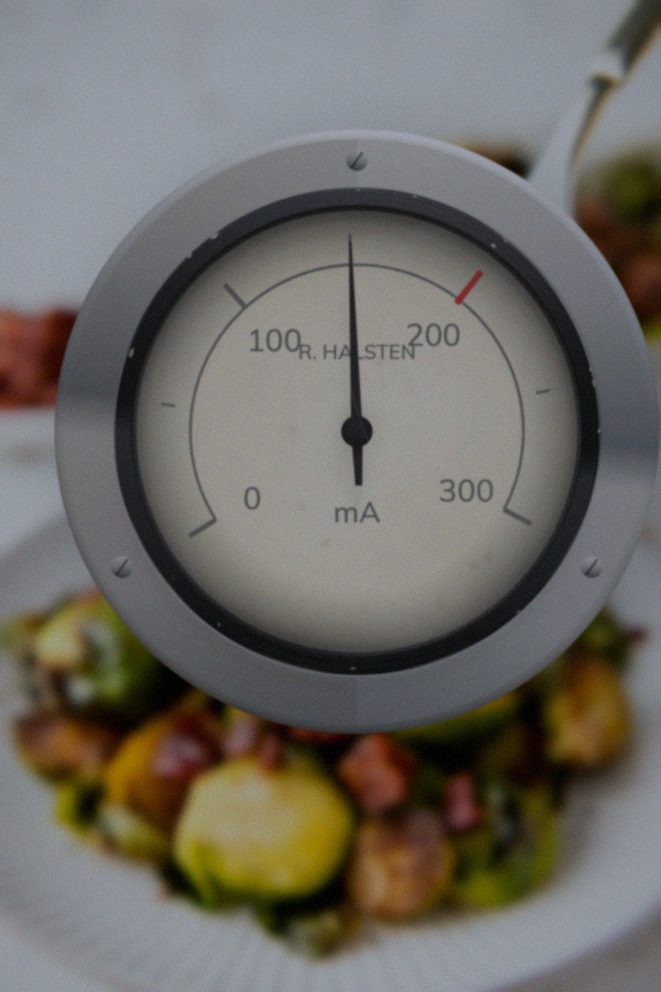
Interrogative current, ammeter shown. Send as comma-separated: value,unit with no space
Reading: 150,mA
